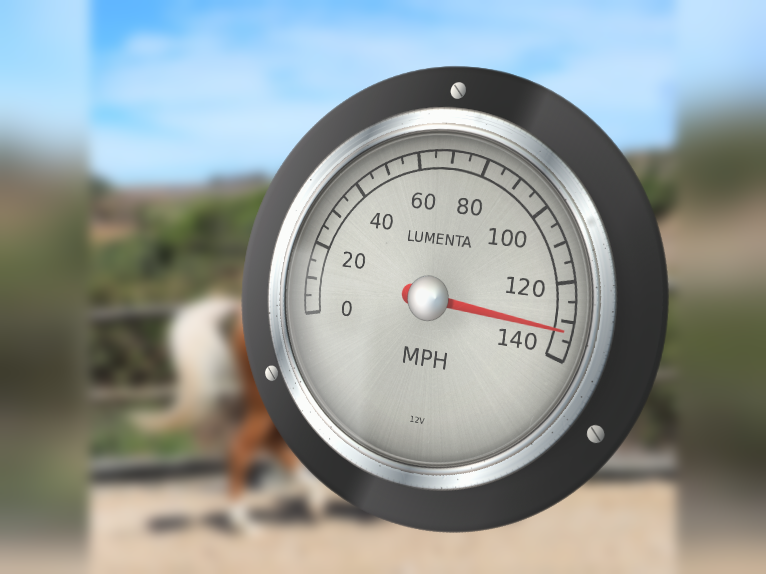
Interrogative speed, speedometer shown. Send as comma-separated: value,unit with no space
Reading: 132.5,mph
